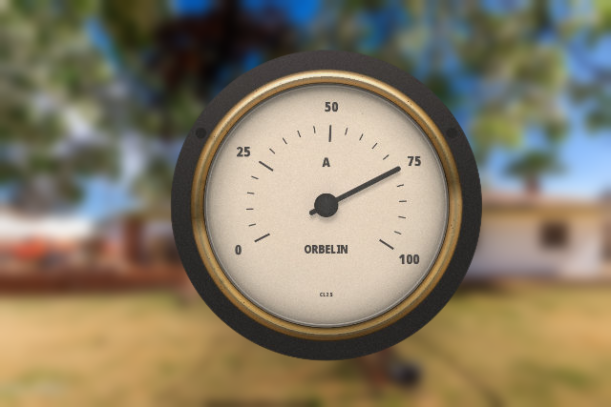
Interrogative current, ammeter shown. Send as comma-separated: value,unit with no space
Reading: 75,A
